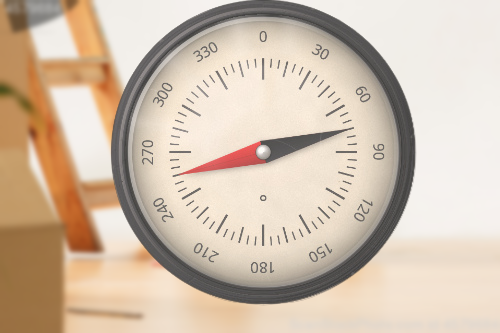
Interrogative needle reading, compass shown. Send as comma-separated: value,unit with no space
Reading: 255,°
